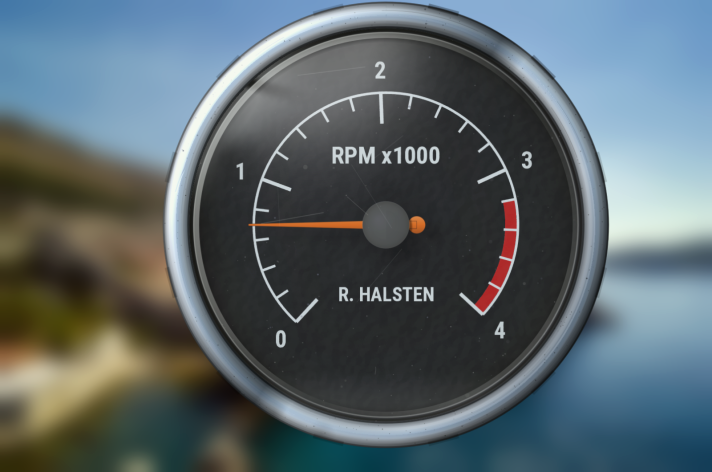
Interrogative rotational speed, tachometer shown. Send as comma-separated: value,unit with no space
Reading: 700,rpm
